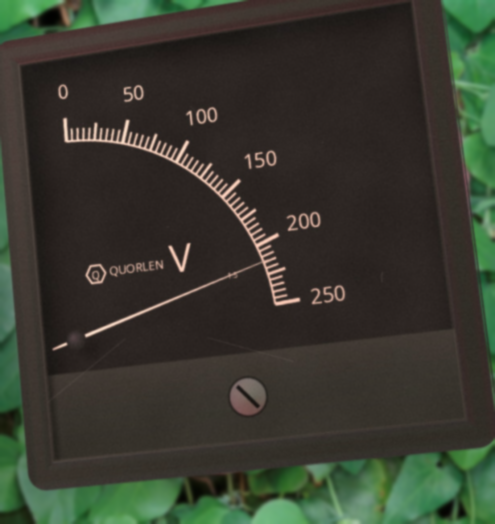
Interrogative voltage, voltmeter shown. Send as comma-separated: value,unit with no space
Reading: 215,V
